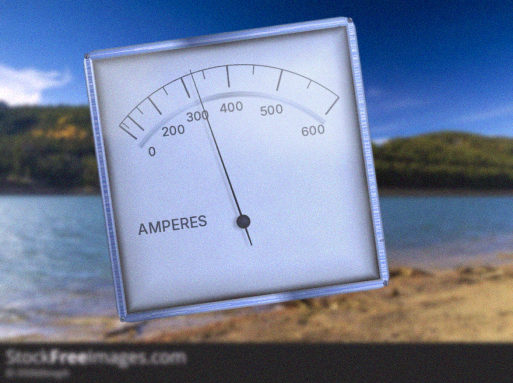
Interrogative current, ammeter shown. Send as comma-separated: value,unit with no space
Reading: 325,A
